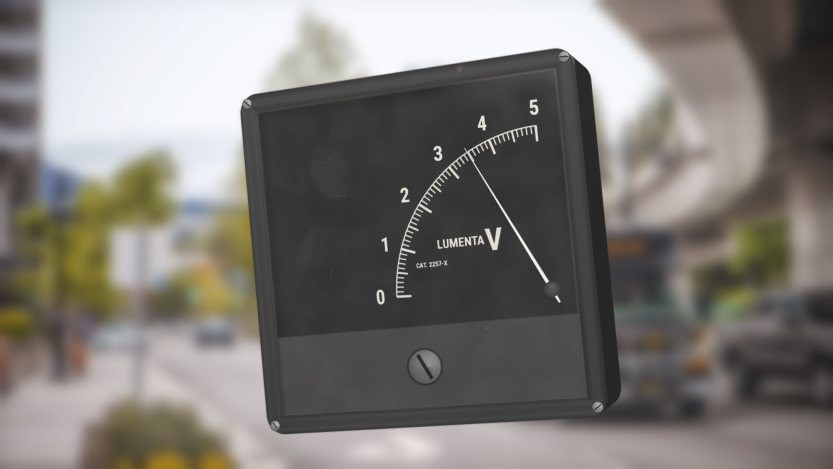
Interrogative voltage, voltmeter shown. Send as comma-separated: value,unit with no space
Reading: 3.5,V
